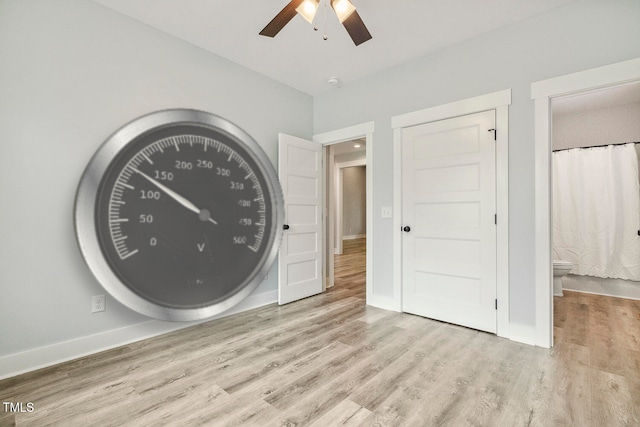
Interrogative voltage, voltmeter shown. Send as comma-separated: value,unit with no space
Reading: 125,V
